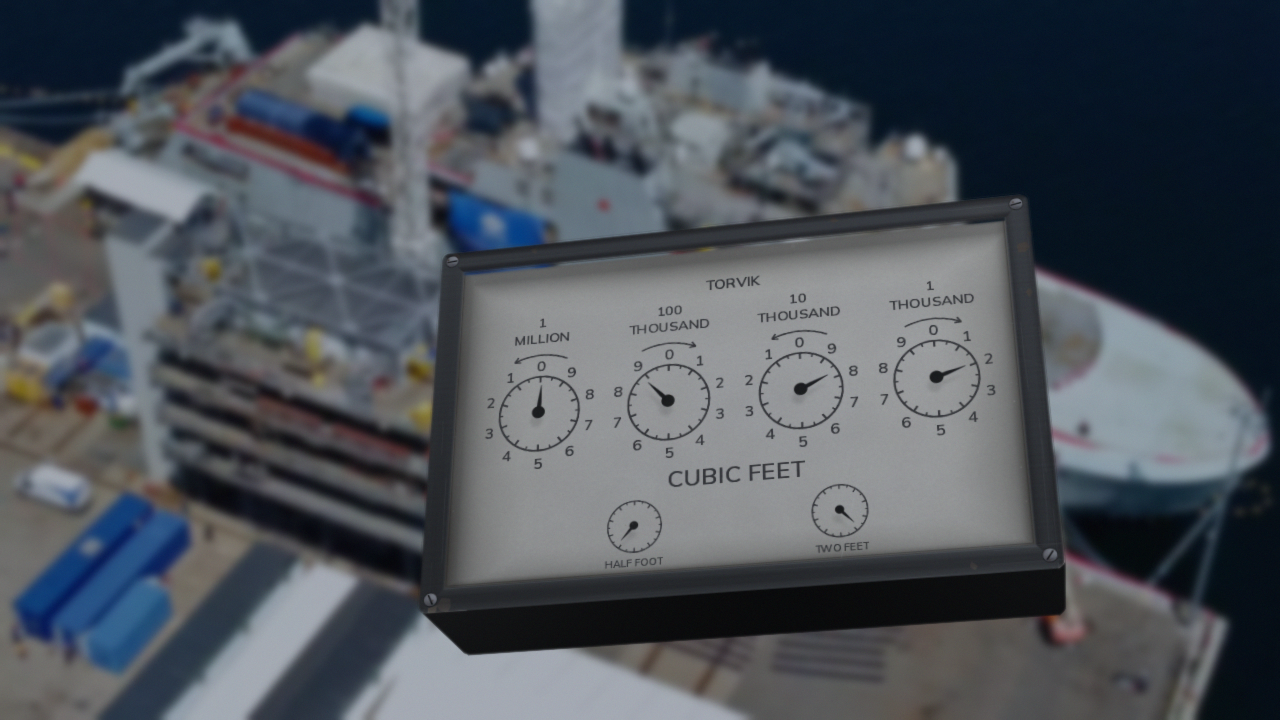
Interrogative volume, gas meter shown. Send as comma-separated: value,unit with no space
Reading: 988200,ft³
